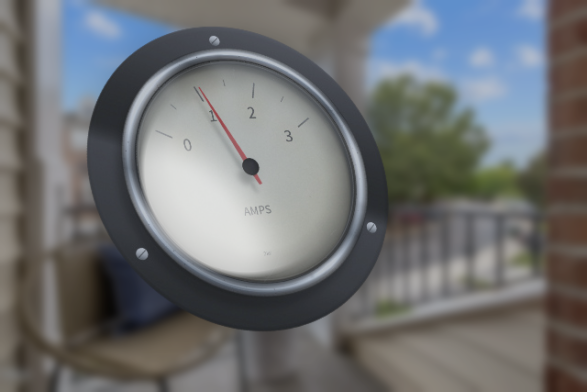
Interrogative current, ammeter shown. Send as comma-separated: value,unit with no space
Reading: 1,A
